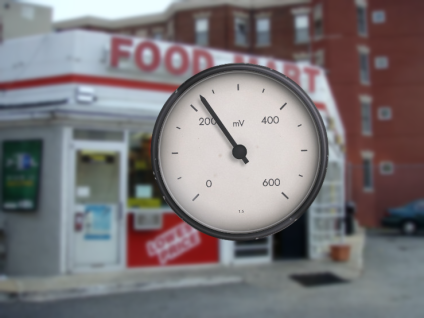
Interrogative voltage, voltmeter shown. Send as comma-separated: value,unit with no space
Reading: 225,mV
